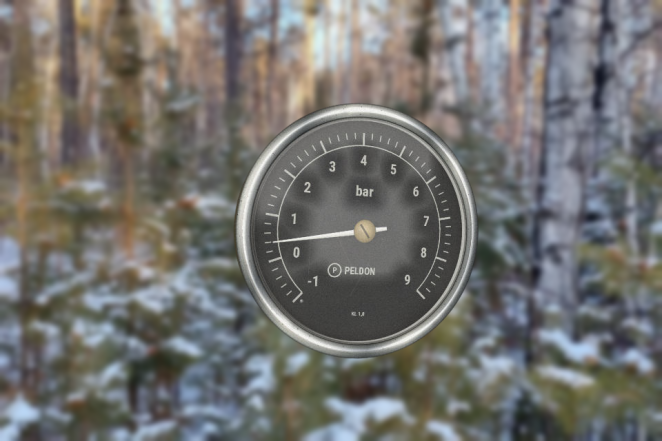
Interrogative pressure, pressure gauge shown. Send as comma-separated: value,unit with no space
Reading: 0.4,bar
